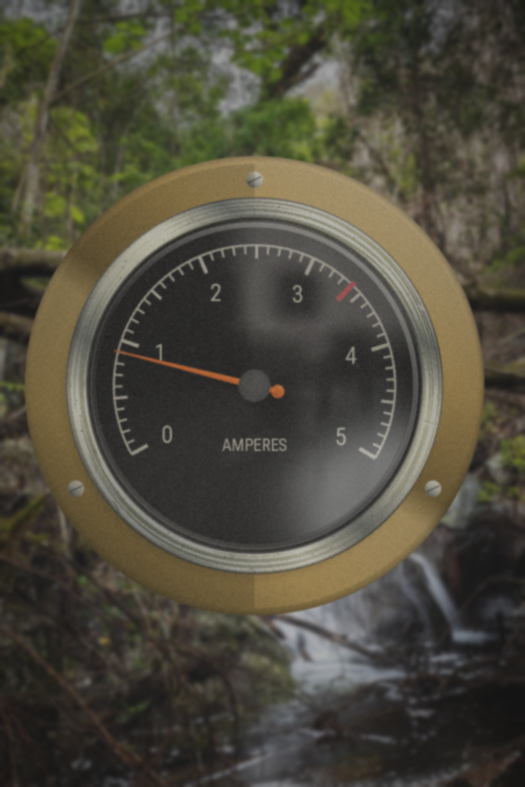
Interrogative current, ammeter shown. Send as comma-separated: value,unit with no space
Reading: 0.9,A
